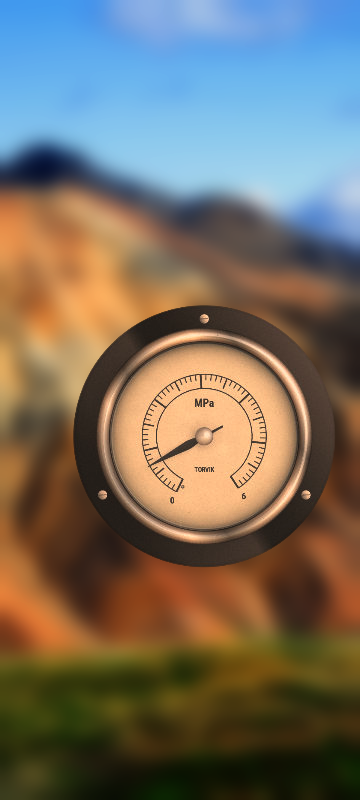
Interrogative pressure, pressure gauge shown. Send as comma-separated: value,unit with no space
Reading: 0.7,MPa
